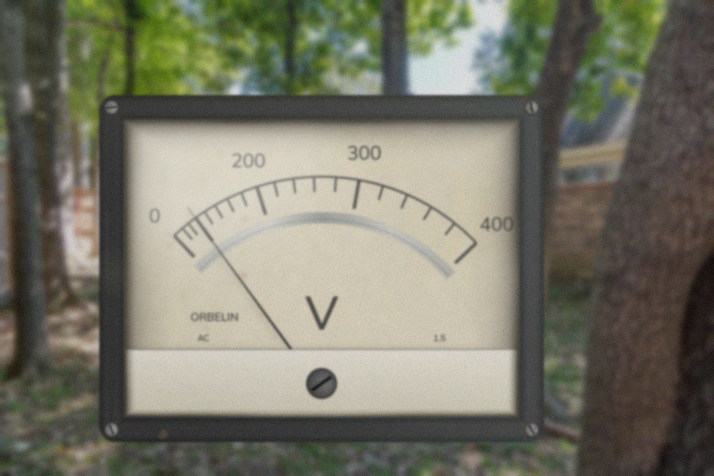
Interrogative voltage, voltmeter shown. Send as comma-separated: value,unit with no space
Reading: 100,V
